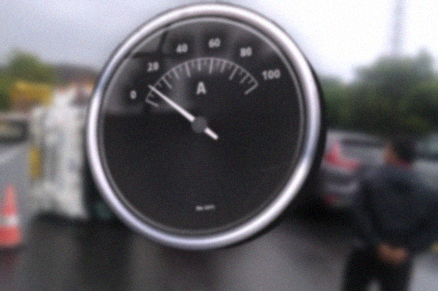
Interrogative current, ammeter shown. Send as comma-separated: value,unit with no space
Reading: 10,A
